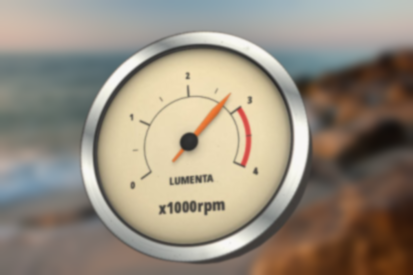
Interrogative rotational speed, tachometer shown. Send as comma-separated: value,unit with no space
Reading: 2750,rpm
